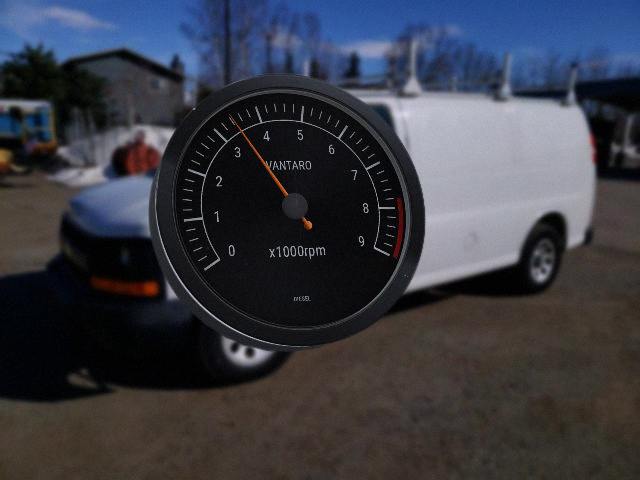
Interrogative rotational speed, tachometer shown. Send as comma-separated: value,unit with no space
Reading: 3400,rpm
